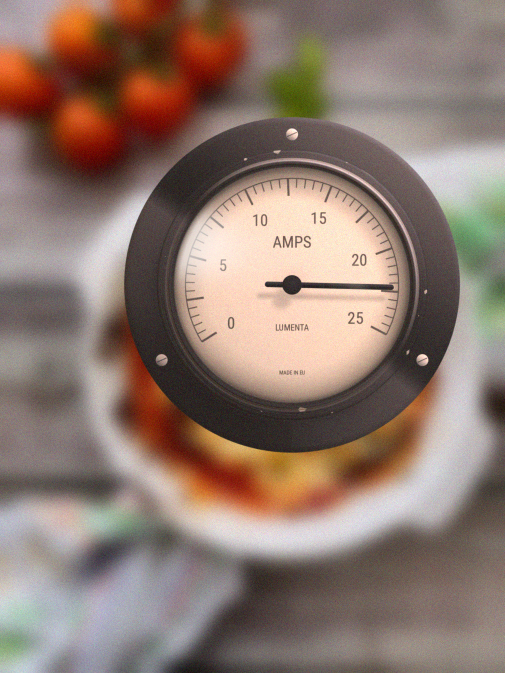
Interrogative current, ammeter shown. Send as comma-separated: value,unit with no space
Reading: 22.25,A
